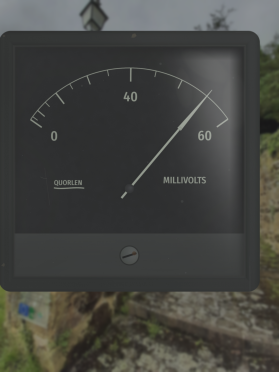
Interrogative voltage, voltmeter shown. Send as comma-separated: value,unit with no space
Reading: 55,mV
